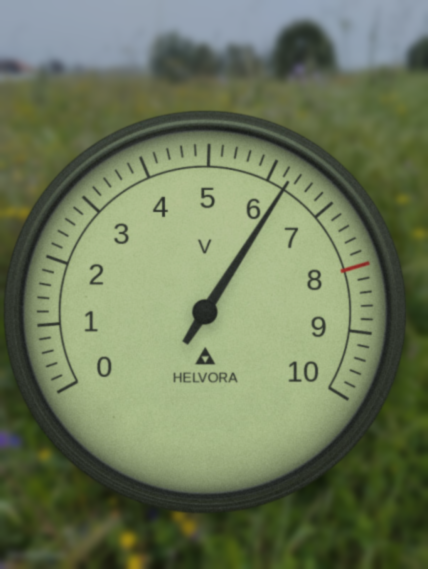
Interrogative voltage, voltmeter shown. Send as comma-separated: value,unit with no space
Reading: 6.3,V
